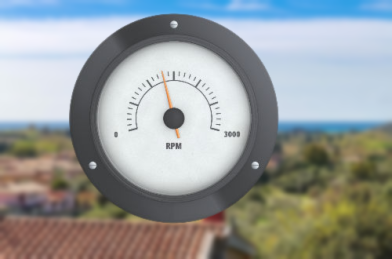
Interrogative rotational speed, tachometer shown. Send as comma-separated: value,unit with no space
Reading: 1300,rpm
